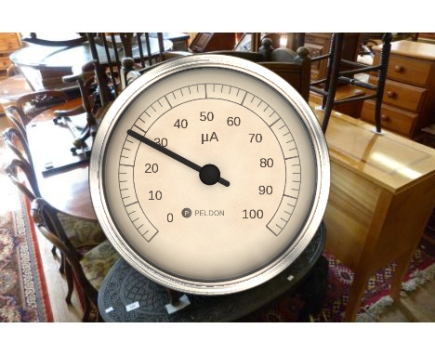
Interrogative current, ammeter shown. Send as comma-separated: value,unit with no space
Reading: 28,µA
